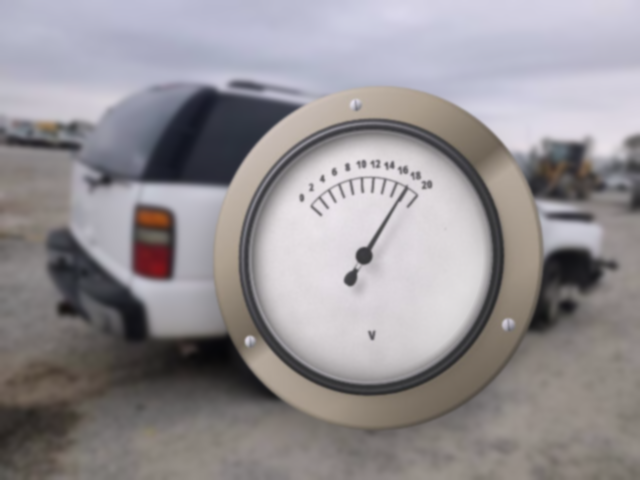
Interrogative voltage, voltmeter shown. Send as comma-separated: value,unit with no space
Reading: 18,V
